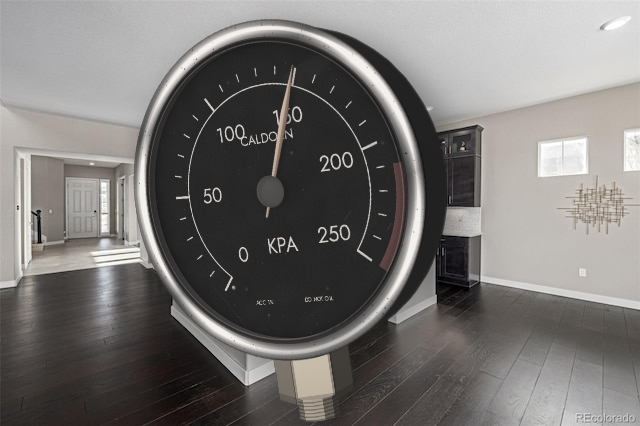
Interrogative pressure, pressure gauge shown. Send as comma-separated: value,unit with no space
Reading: 150,kPa
